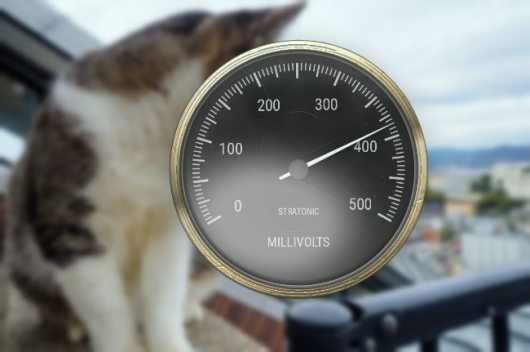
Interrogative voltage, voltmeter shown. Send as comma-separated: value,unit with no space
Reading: 385,mV
